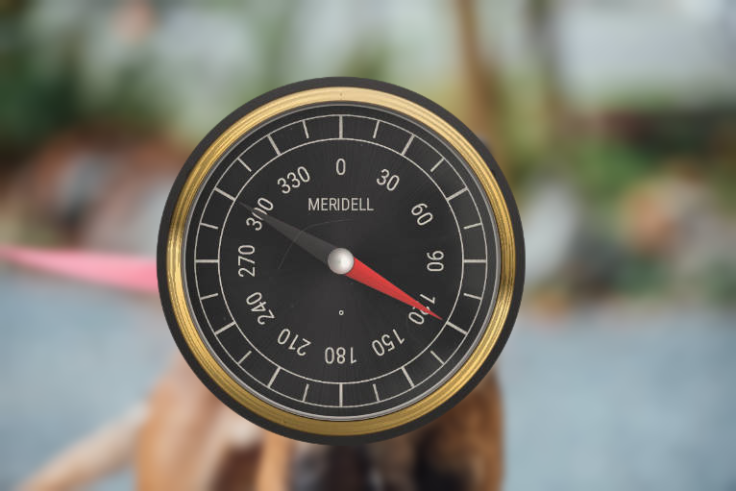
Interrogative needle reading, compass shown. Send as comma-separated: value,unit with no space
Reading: 120,°
